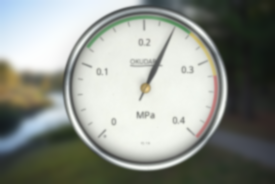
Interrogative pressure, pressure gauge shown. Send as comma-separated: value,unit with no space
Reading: 0.24,MPa
